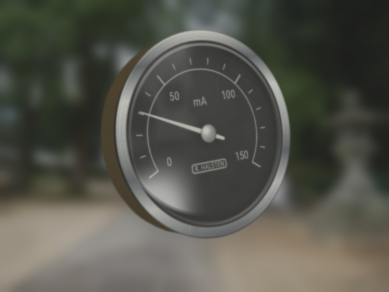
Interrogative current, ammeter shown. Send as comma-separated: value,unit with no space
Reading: 30,mA
